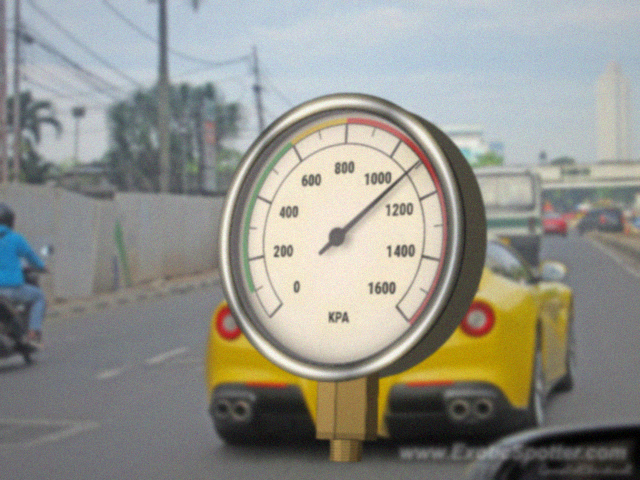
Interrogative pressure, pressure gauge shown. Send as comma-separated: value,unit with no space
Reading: 1100,kPa
